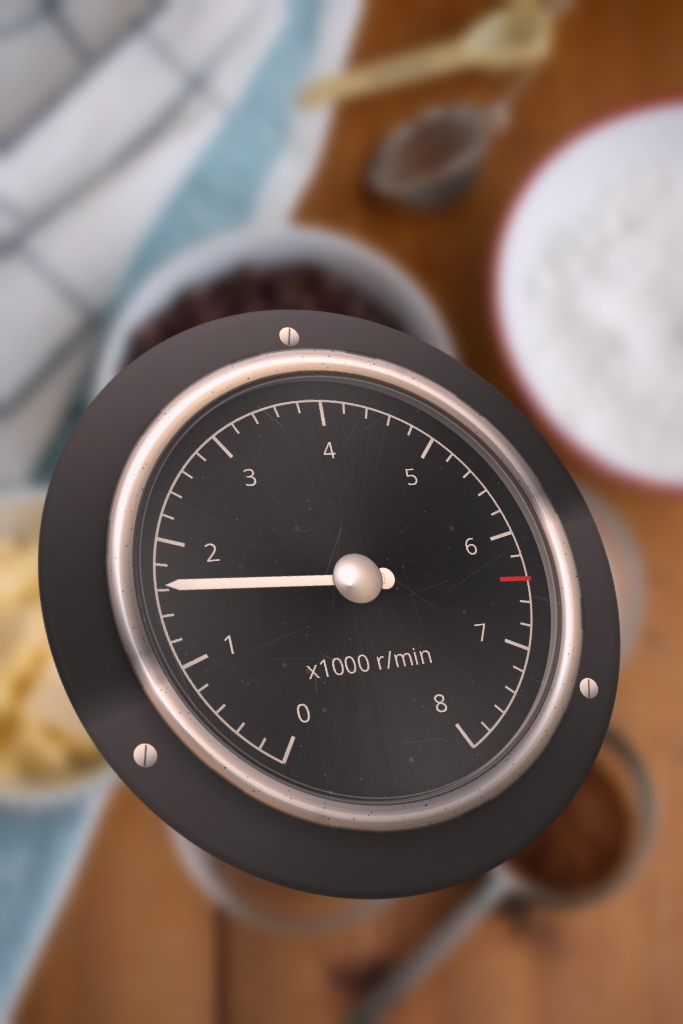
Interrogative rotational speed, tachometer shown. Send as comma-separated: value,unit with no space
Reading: 1600,rpm
